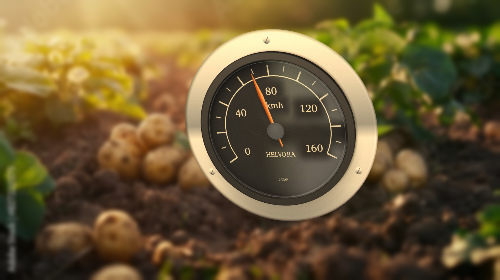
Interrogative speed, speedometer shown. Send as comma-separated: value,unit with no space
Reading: 70,km/h
